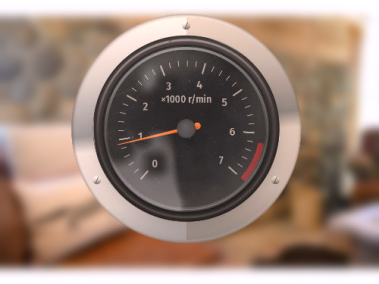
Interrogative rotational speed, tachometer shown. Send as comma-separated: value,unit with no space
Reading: 900,rpm
